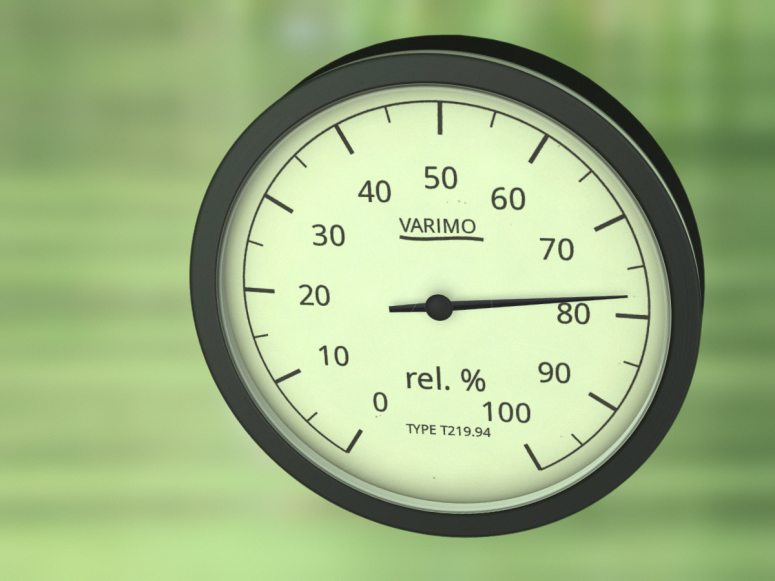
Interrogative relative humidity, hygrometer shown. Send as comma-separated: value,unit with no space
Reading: 77.5,%
